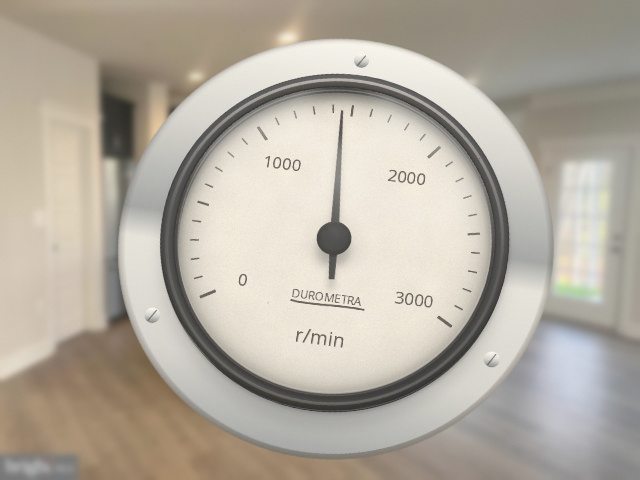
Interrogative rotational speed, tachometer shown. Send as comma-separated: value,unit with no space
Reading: 1450,rpm
